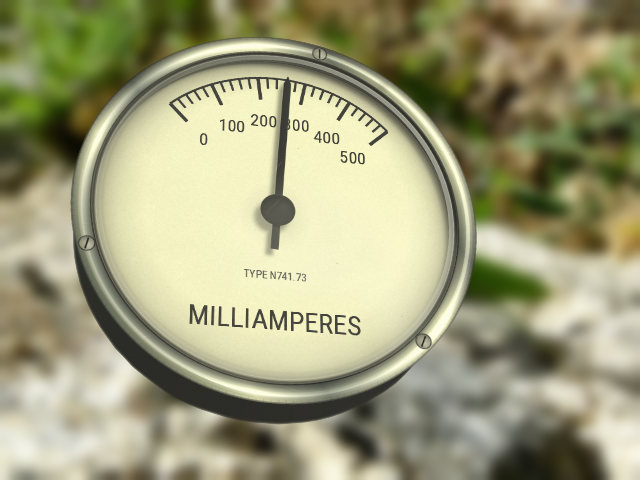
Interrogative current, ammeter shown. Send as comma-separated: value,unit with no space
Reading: 260,mA
